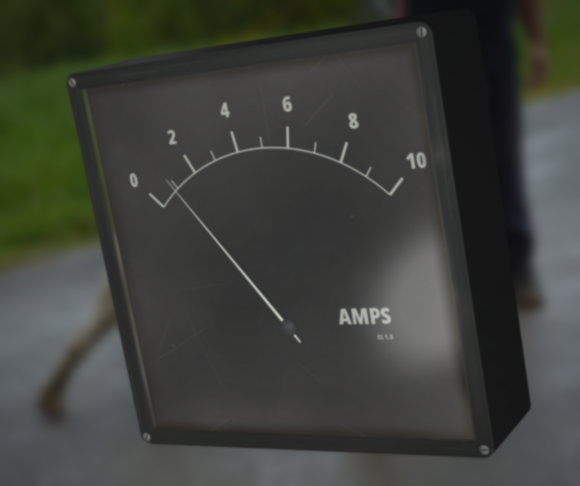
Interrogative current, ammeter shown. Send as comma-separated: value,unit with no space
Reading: 1,A
